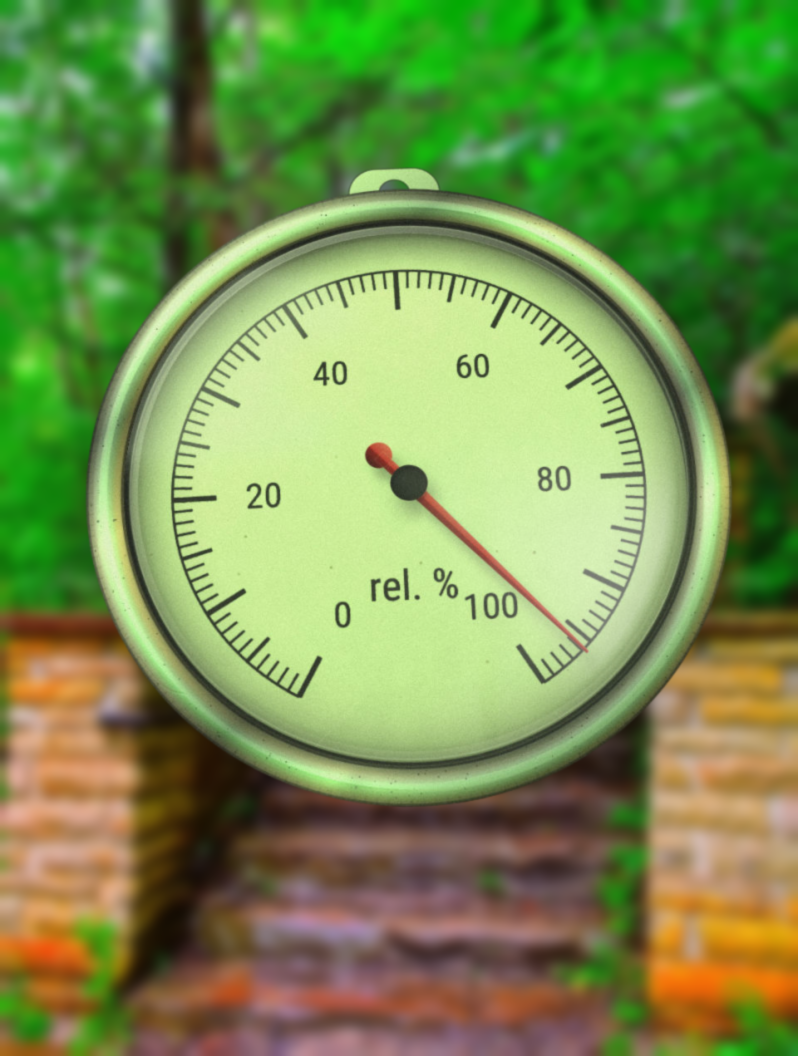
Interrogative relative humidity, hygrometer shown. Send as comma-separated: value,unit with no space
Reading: 96,%
